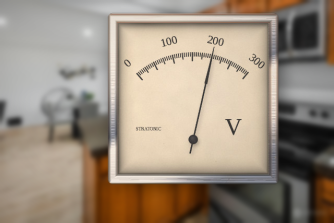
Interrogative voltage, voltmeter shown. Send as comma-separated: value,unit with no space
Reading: 200,V
